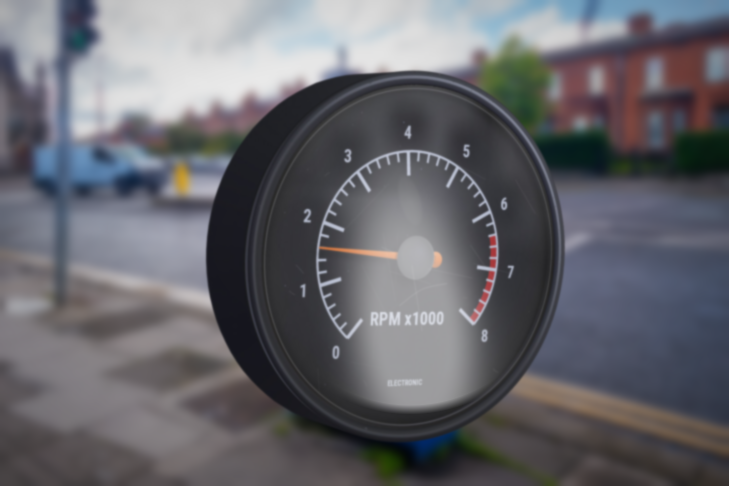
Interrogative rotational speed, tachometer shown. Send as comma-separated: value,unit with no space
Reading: 1600,rpm
